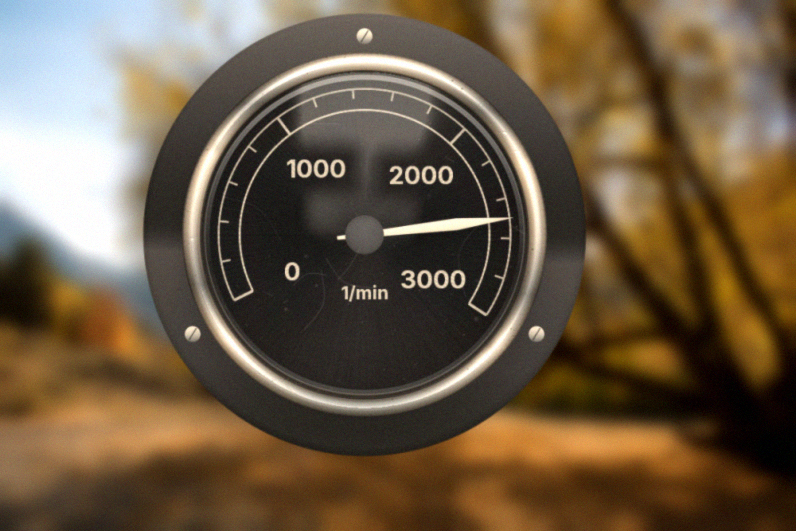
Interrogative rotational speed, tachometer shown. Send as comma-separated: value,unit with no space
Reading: 2500,rpm
